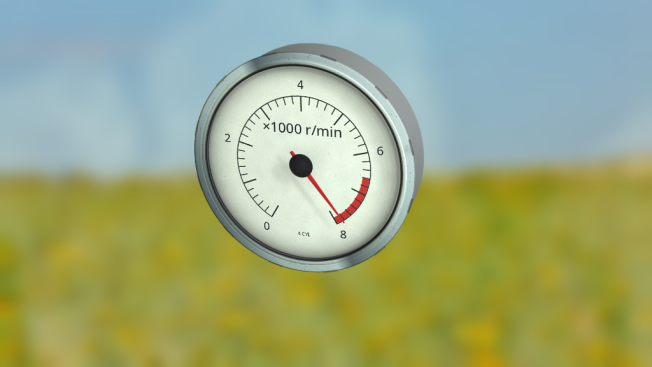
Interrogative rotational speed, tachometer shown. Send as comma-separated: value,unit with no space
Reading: 7800,rpm
